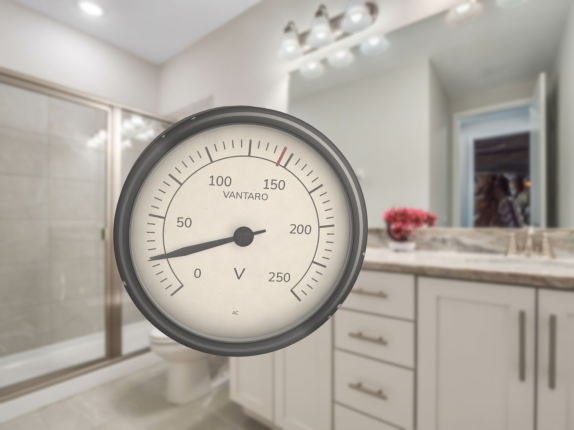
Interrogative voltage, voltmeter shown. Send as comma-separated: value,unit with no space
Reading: 25,V
